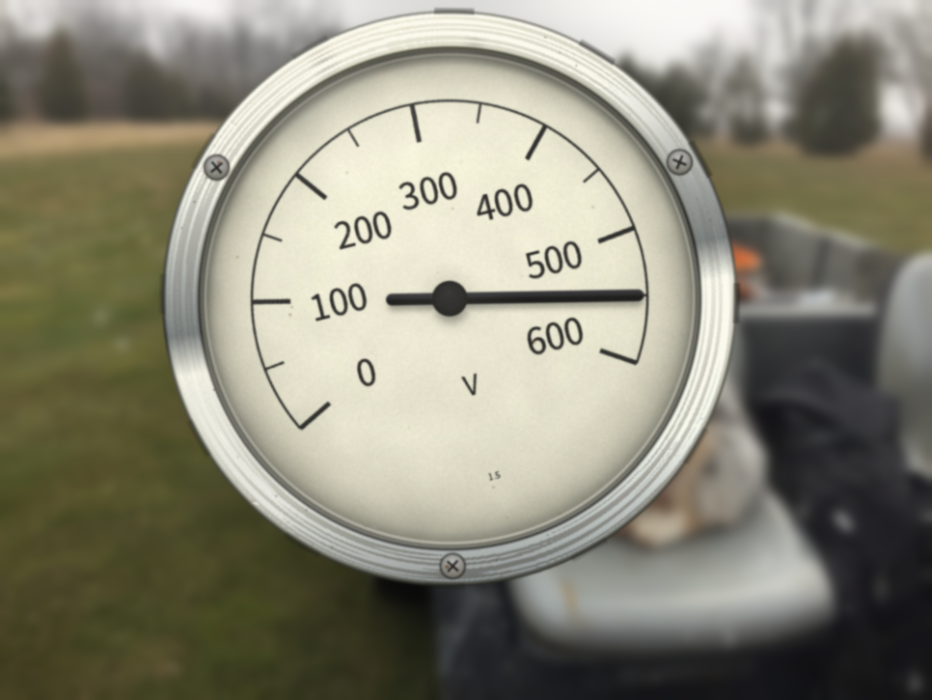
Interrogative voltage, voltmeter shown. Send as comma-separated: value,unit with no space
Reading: 550,V
